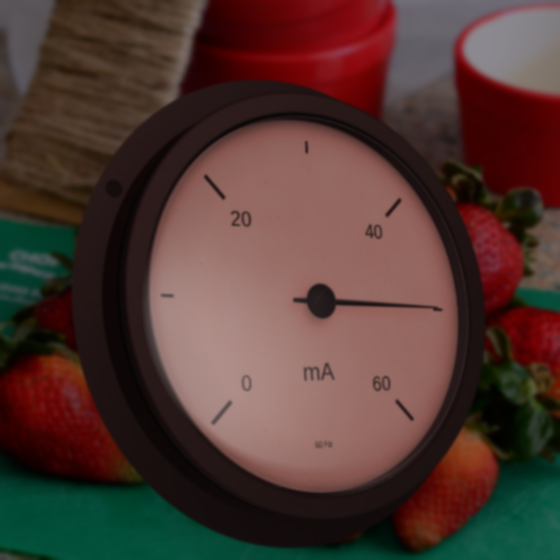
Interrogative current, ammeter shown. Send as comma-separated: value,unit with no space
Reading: 50,mA
